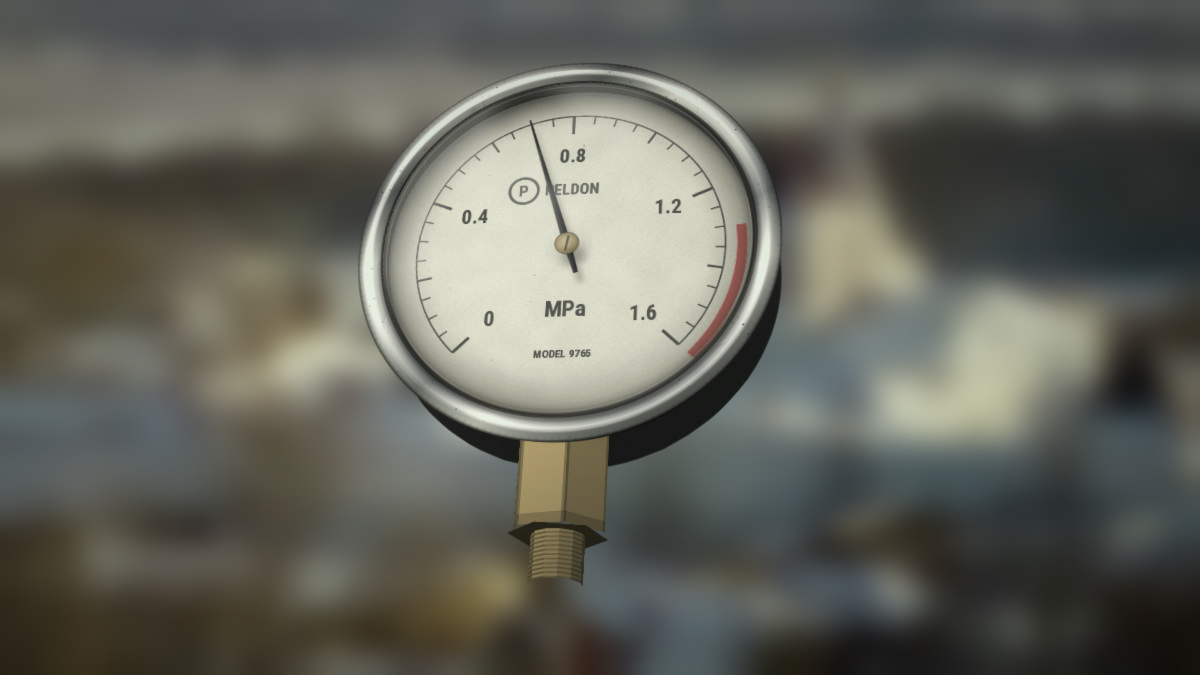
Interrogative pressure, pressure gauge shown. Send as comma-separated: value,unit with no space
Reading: 0.7,MPa
